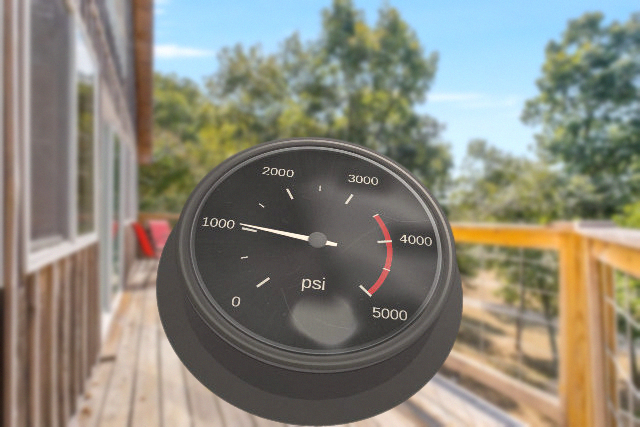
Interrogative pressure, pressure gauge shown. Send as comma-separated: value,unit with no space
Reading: 1000,psi
